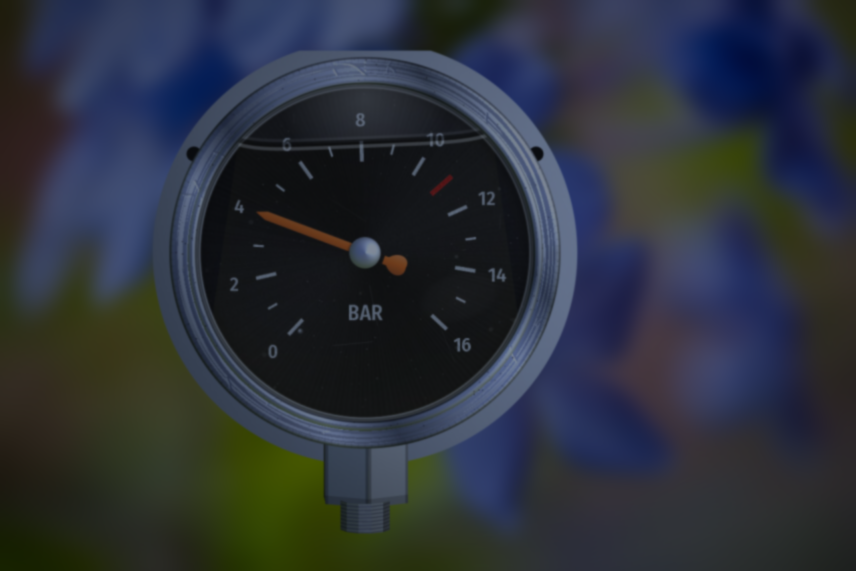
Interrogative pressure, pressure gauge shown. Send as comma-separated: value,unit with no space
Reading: 4,bar
